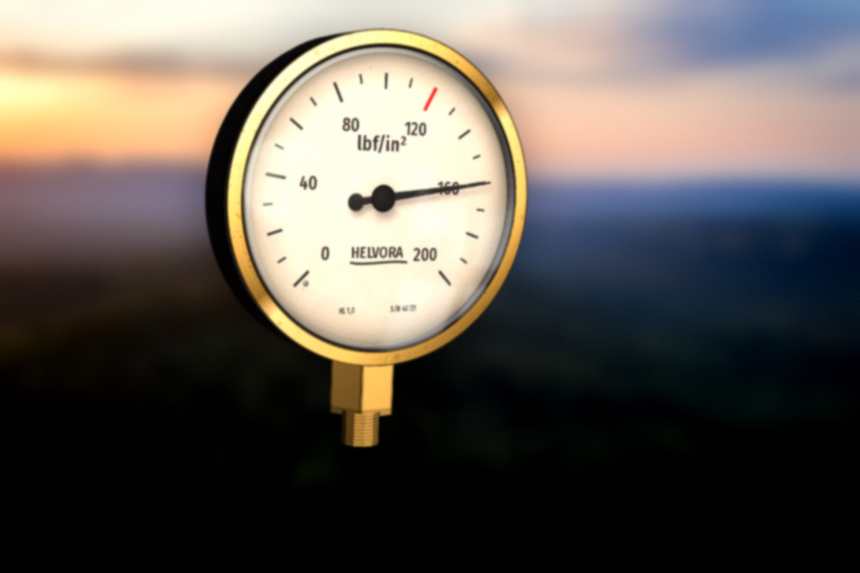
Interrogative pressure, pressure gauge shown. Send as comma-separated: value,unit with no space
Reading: 160,psi
